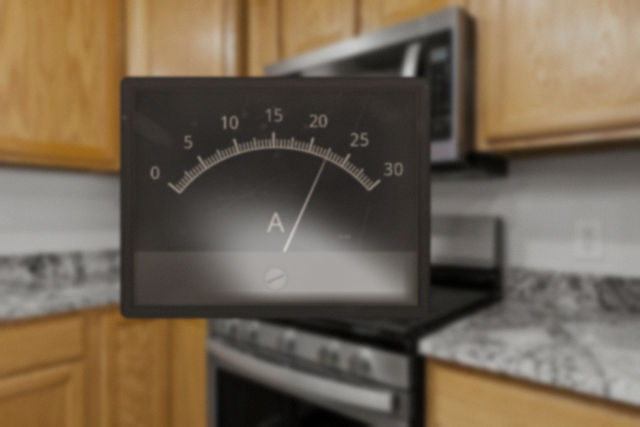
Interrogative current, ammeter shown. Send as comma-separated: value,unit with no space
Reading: 22.5,A
